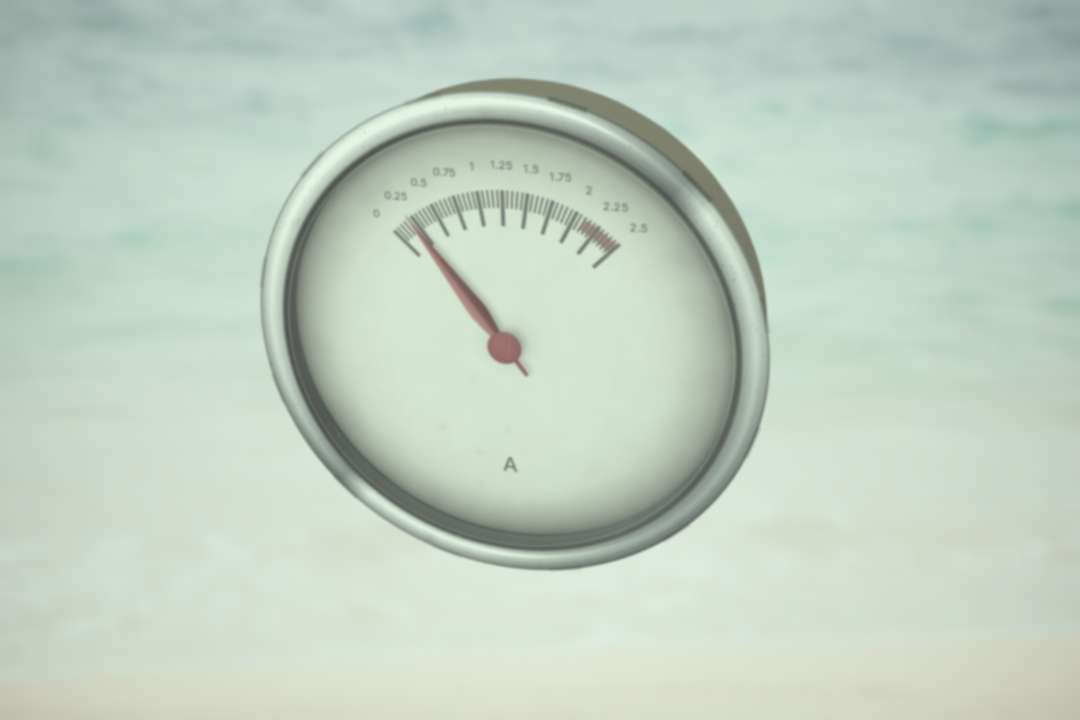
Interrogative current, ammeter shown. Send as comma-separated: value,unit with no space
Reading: 0.25,A
